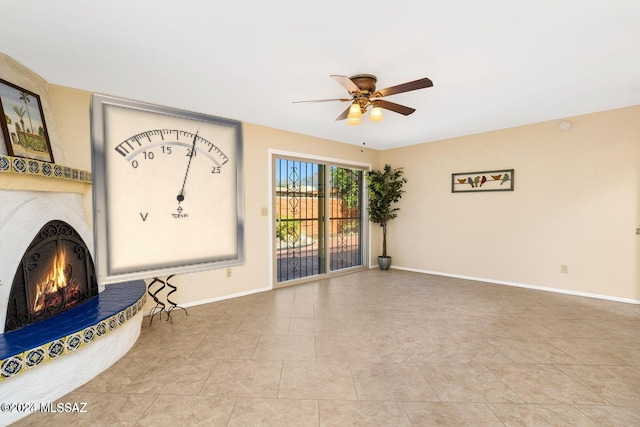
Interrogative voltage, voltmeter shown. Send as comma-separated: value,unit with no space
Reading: 20,V
